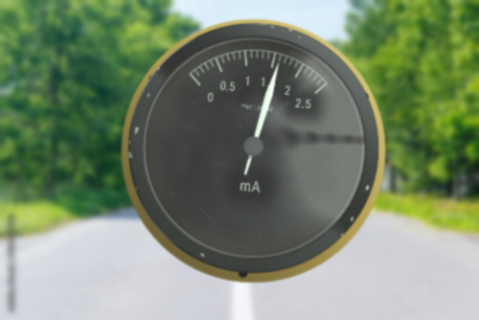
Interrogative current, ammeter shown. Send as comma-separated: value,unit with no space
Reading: 1.6,mA
